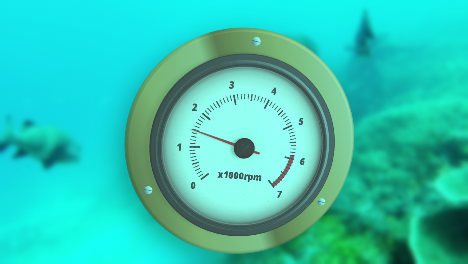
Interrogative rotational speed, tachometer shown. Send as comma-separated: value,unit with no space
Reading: 1500,rpm
